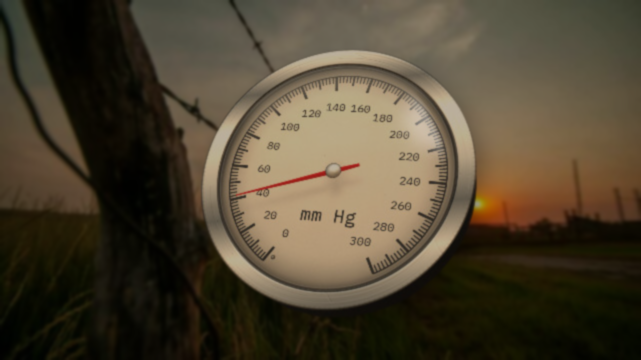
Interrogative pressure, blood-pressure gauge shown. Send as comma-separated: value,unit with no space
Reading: 40,mmHg
